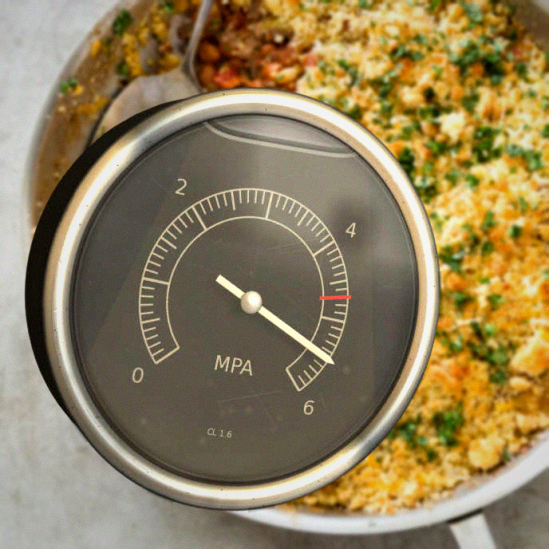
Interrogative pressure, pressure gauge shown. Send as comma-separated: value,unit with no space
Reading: 5.5,MPa
